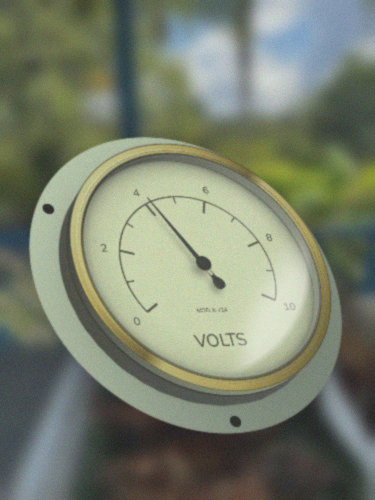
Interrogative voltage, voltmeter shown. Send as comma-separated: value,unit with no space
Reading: 4,V
